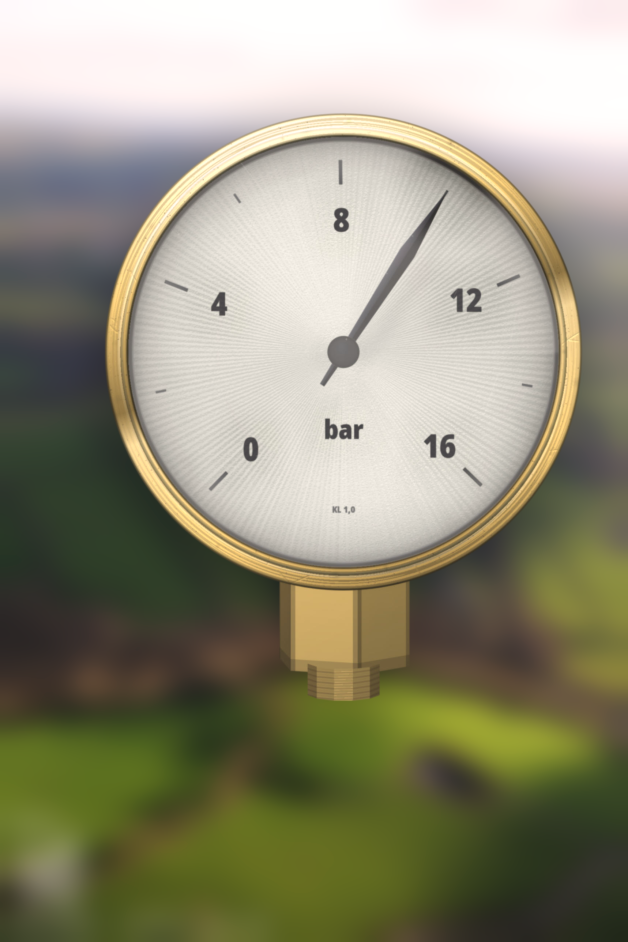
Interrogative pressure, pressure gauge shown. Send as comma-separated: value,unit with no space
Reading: 10,bar
